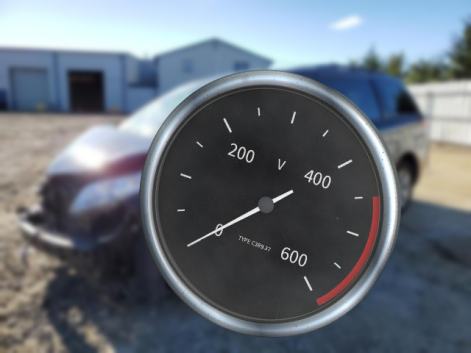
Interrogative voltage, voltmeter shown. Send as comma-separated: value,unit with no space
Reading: 0,V
